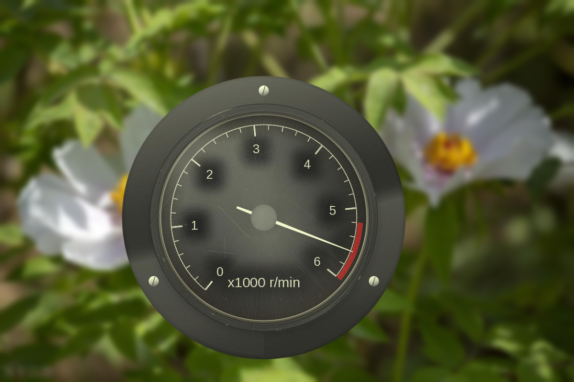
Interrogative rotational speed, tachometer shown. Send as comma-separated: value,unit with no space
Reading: 5600,rpm
